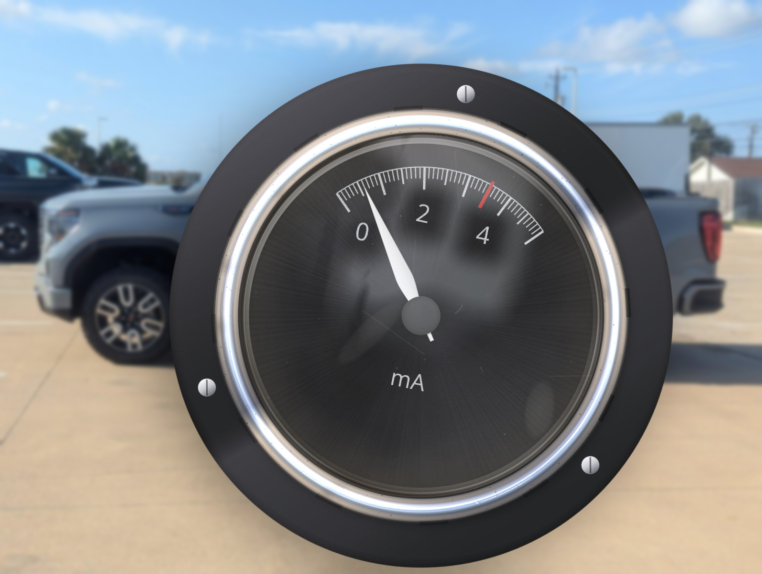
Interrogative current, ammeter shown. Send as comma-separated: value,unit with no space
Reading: 0.6,mA
